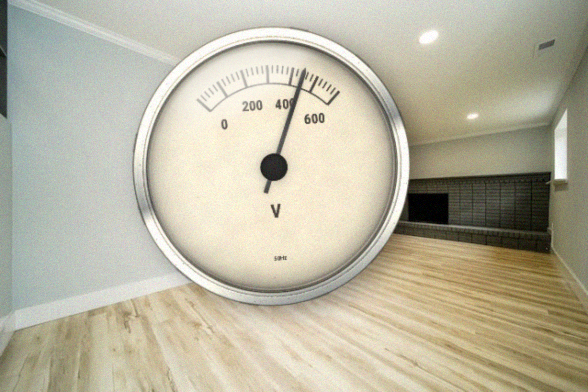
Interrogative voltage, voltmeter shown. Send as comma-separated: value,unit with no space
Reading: 440,V
